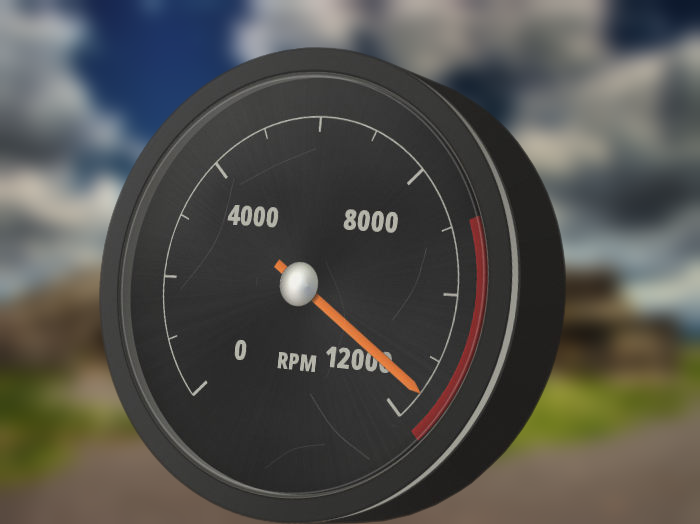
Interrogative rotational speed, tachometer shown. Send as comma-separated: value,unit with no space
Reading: 11500,rpm
